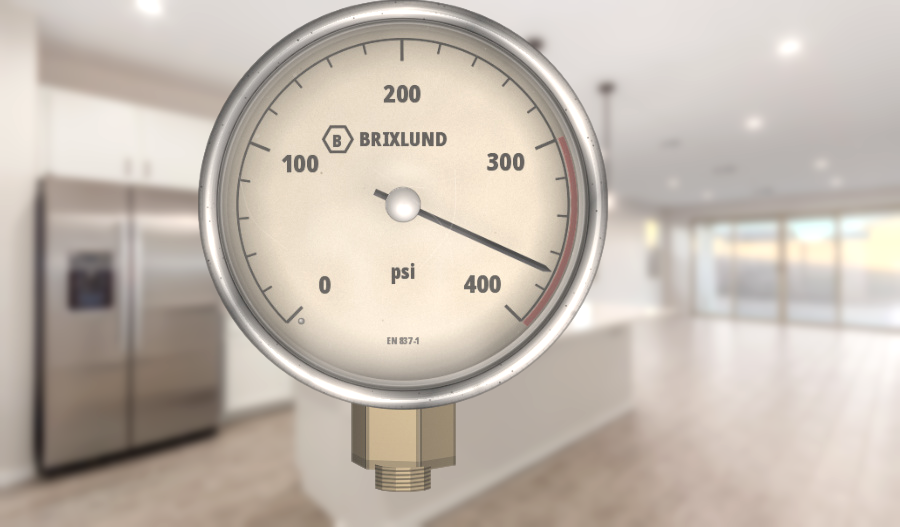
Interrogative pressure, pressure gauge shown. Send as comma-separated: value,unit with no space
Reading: 370,psi
